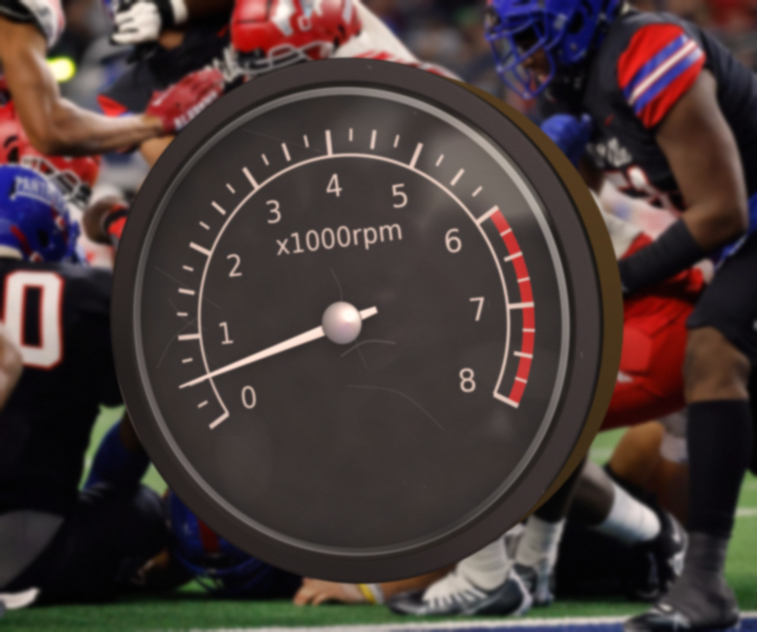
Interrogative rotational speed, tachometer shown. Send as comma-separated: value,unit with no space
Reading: 500,rpm
